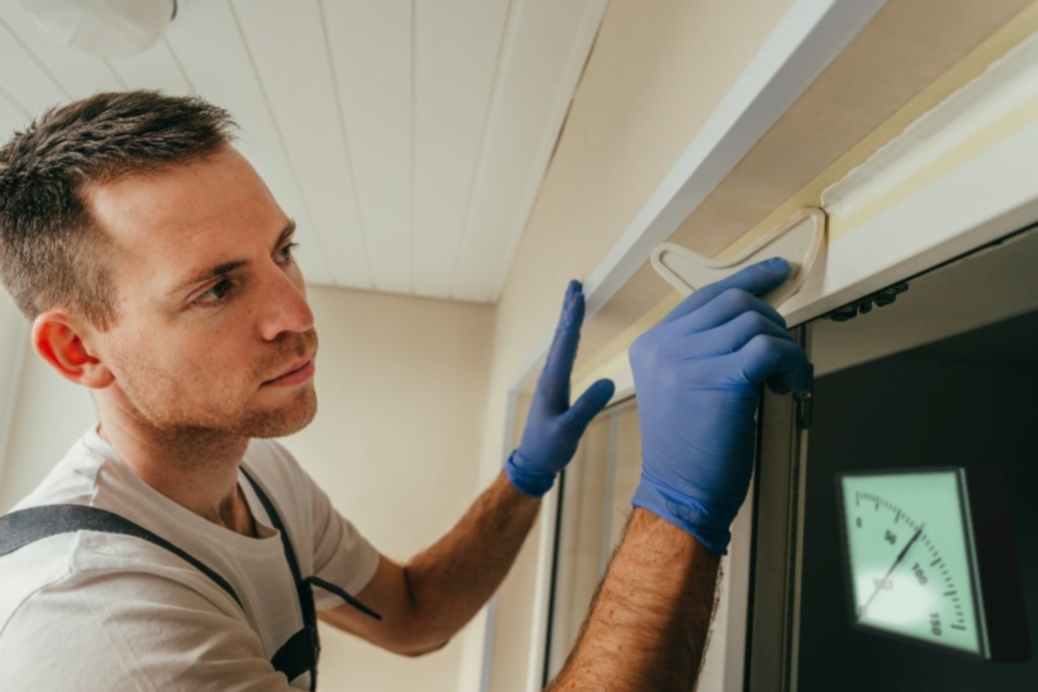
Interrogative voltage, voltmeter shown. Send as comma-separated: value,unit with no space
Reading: 75,V
